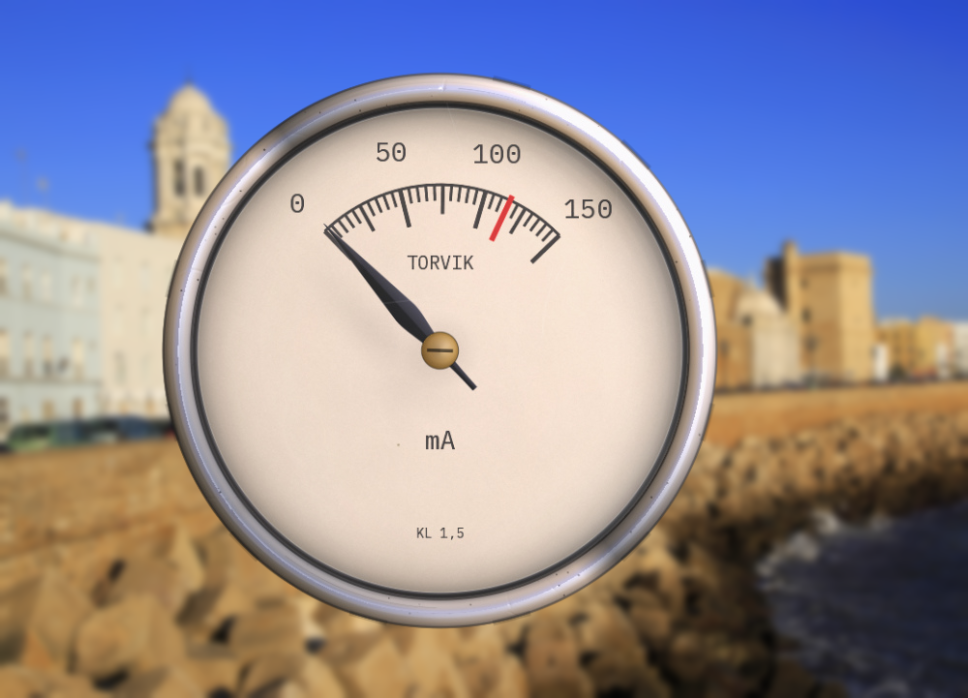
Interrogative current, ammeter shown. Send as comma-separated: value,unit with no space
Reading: 2.5,mA
